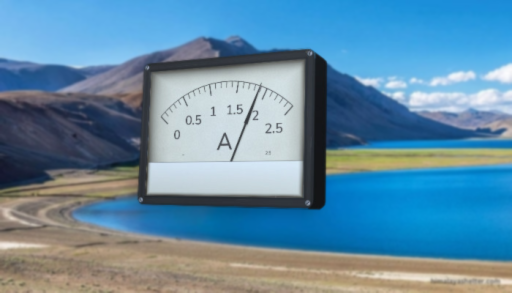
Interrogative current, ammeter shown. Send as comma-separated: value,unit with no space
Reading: 1.9,A
